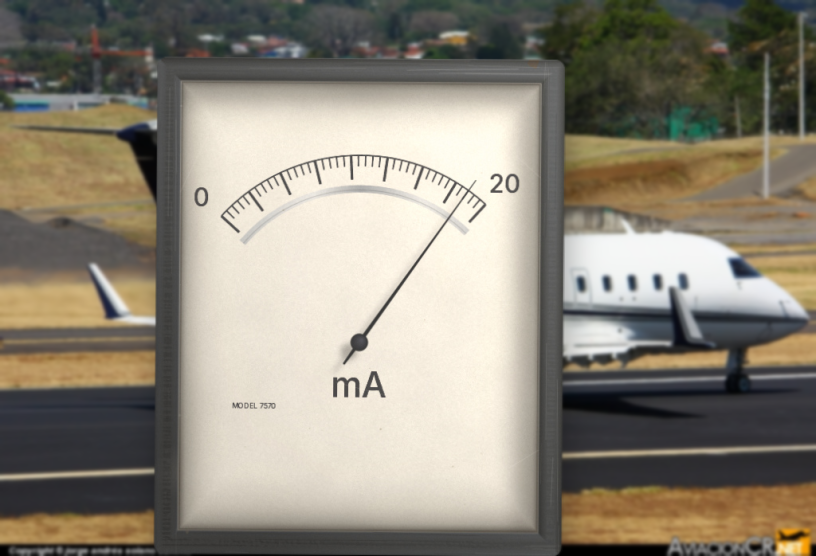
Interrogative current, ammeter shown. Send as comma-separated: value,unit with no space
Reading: 18.5,mA
